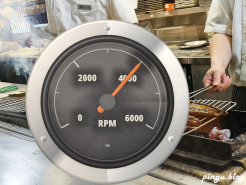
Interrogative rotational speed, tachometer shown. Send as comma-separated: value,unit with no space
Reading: 4000,rpm
